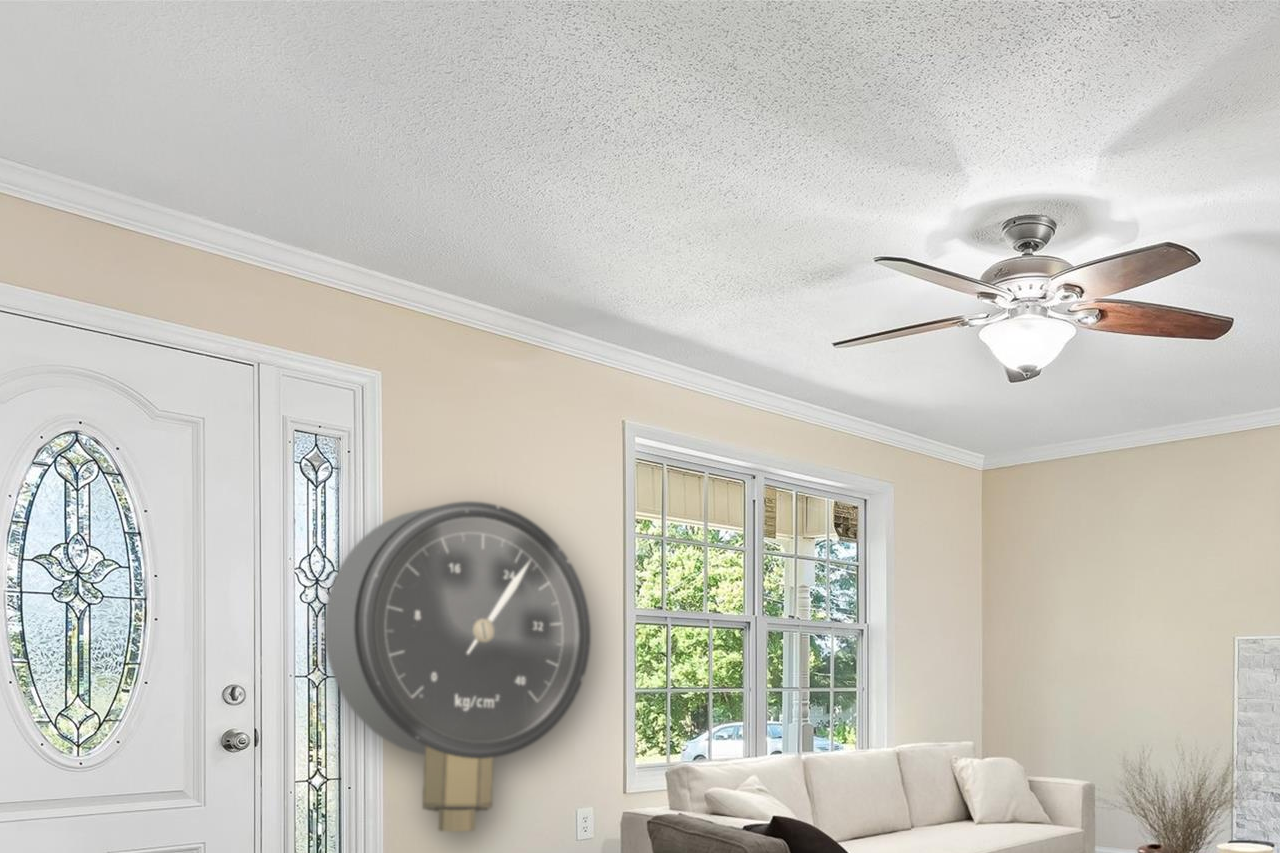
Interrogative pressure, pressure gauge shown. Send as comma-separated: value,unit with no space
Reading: 25,kg/cm²
